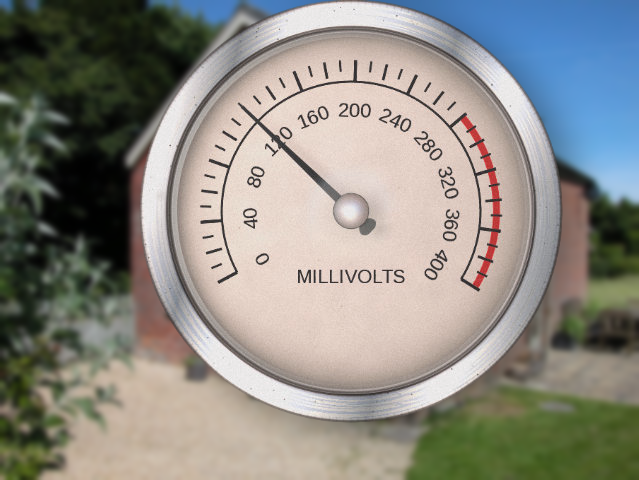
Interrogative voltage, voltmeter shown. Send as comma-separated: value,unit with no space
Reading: 120,mV
